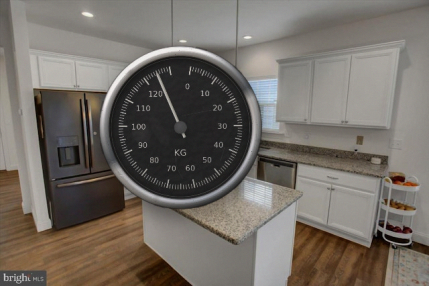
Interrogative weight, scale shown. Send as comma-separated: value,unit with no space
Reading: 125,kg
